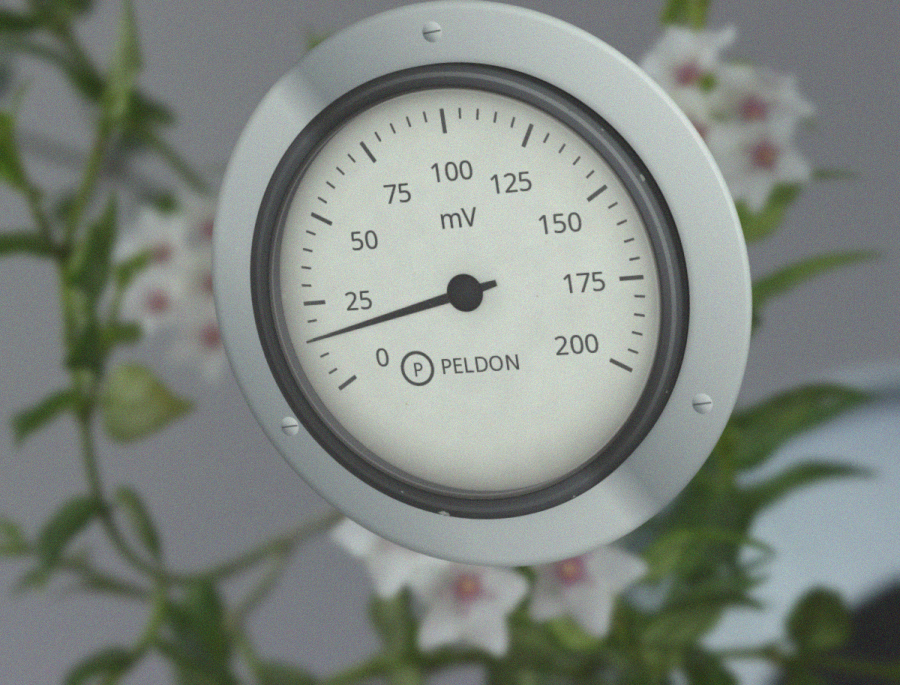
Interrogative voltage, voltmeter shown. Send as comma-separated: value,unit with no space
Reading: 15,mV
